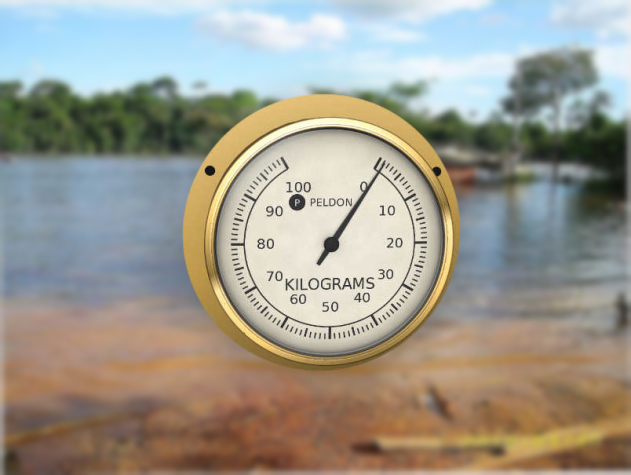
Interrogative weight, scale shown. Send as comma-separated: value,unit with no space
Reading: 1,kg
